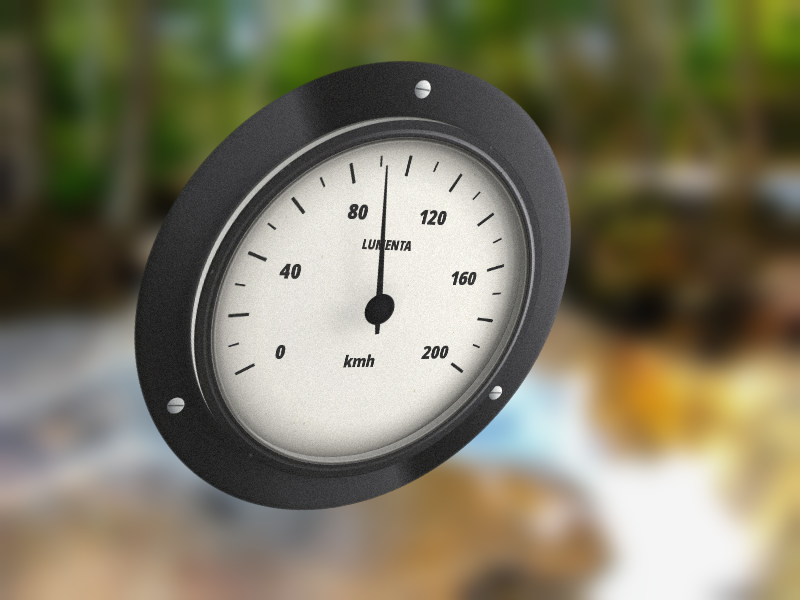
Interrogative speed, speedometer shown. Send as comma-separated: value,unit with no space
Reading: 90,km/h
